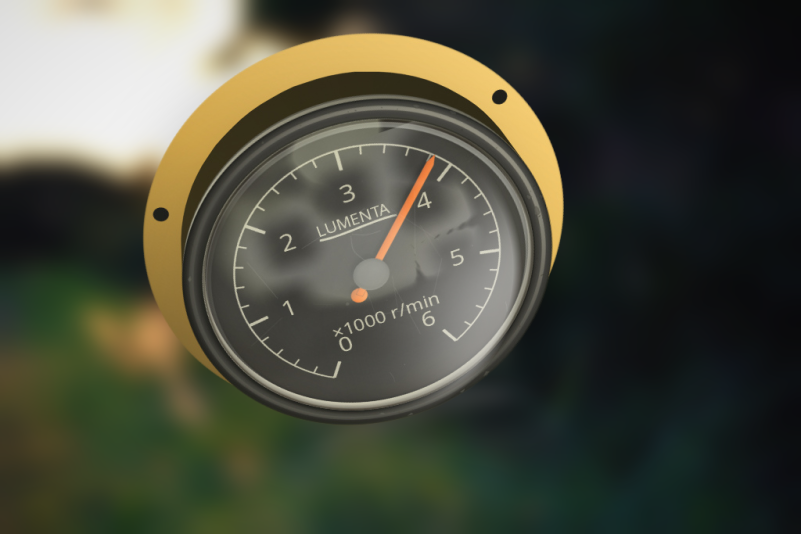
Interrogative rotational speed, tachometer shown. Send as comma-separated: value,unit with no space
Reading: 3800,rpm
